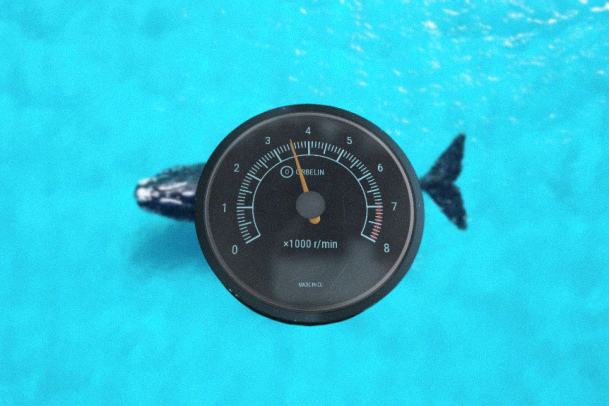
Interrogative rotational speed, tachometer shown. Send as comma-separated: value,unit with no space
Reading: 3500,rpm
